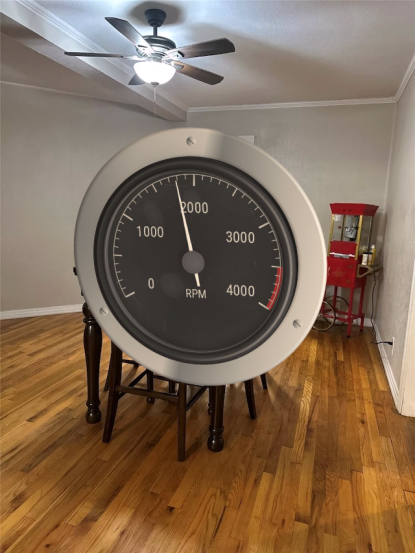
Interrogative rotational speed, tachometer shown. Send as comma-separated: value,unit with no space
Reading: 1800,rpm
